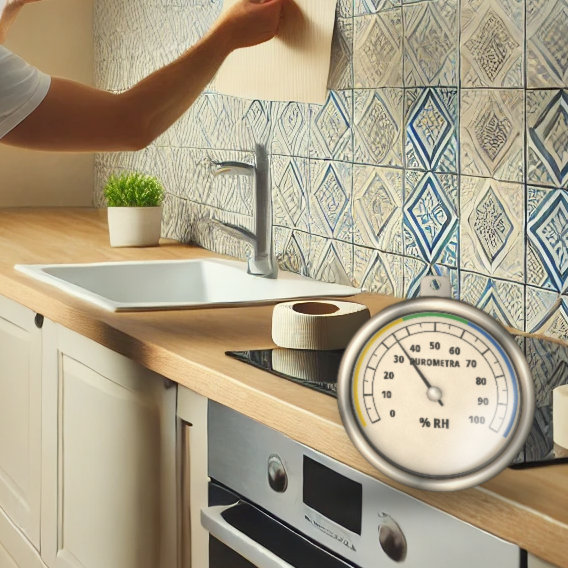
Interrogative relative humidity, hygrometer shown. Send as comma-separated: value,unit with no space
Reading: 35,%
